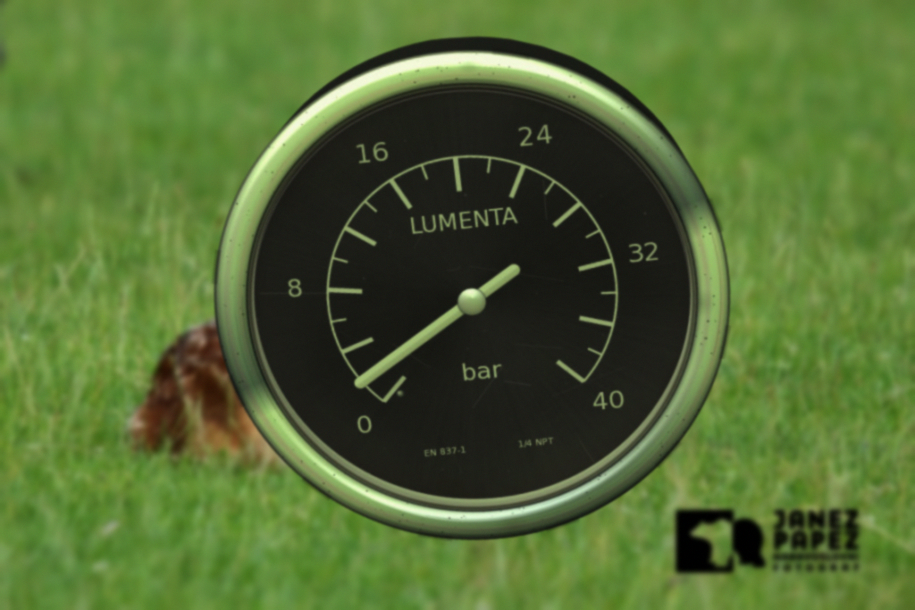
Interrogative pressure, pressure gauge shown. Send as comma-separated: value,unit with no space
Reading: 2,bar
